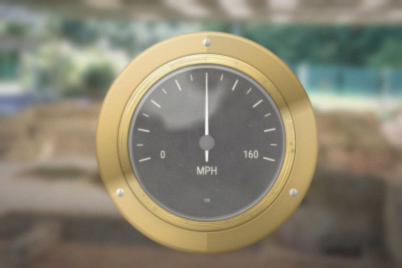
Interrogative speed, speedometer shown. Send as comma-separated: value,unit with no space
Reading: 80,mph
